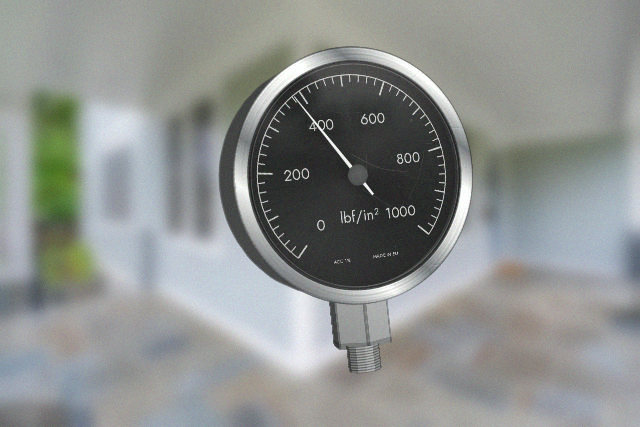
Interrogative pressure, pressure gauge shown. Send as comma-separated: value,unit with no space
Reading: 380,psi
